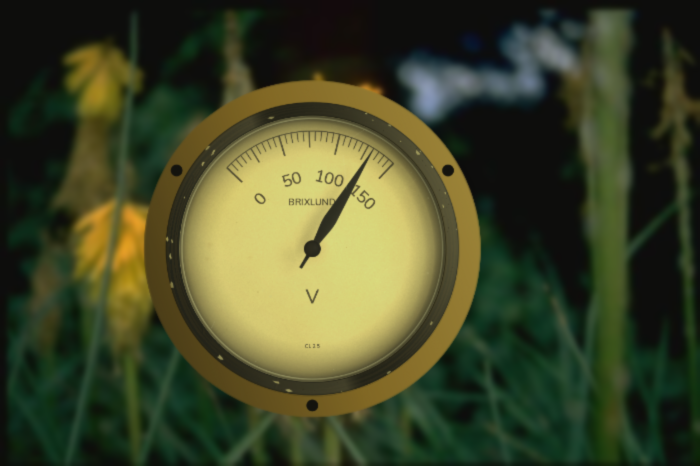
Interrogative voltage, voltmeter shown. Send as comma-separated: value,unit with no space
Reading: 130,V
